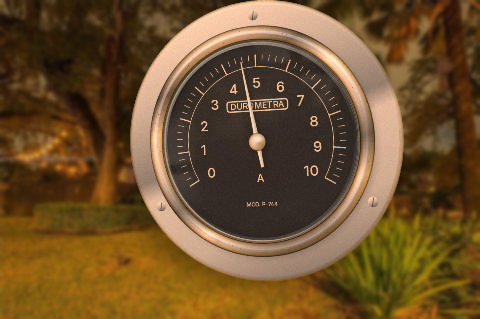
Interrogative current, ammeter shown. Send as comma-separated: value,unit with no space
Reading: 4.6,A
